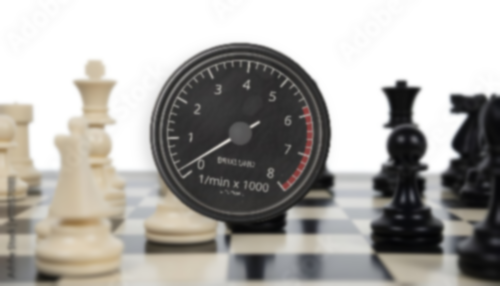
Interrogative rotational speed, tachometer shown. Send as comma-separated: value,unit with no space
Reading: 200,rpm
